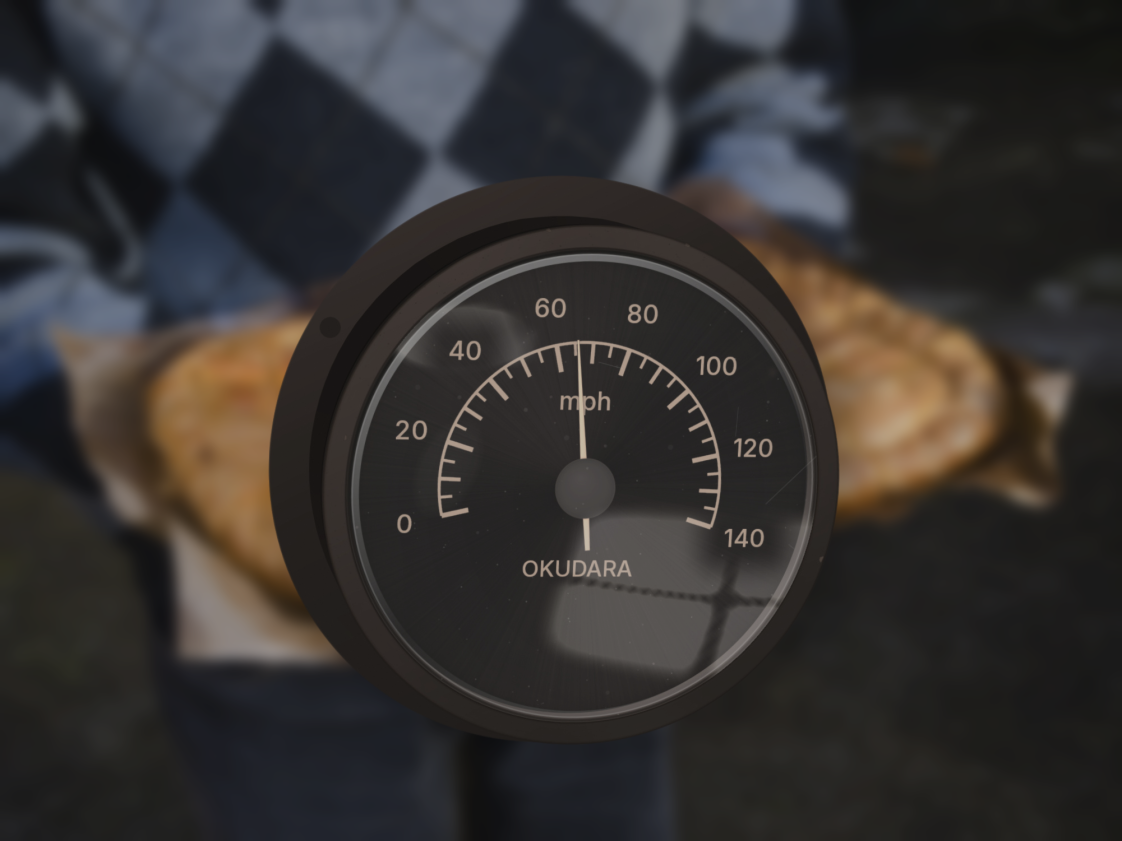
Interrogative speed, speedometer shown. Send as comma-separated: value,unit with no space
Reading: 65,mph
